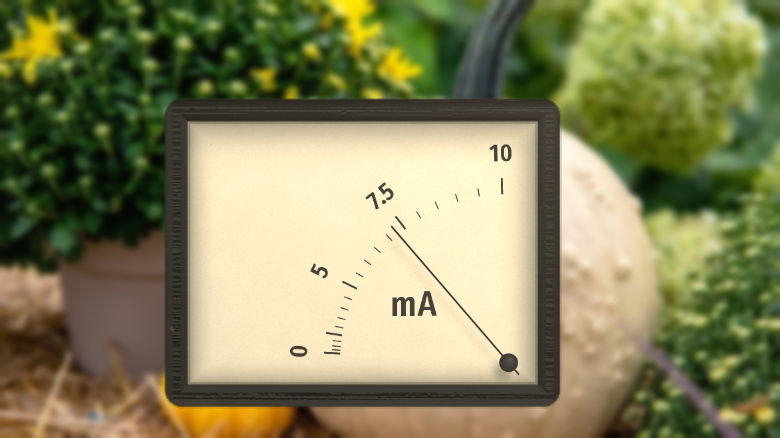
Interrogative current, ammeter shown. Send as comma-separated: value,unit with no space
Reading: 7.25,mA
